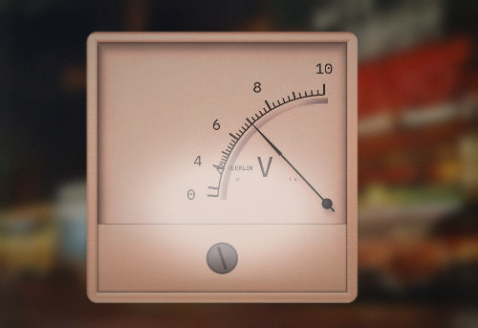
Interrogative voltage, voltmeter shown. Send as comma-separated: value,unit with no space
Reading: 7,V
